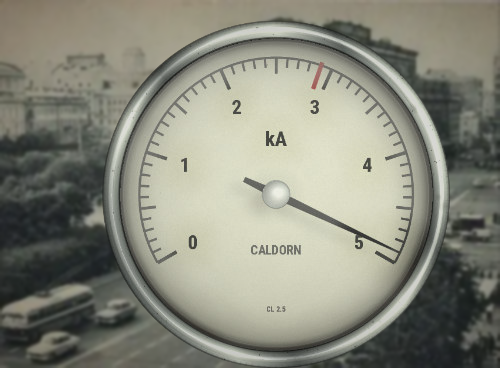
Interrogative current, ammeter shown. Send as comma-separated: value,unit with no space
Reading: 4.9,kA
